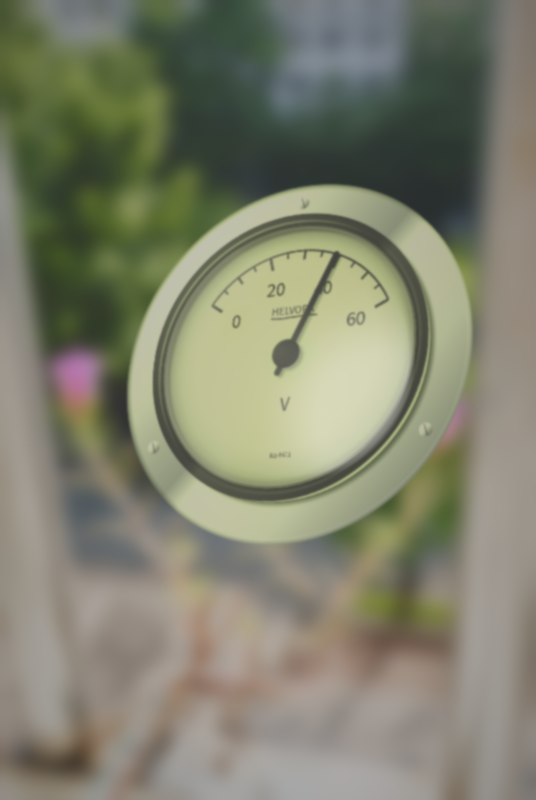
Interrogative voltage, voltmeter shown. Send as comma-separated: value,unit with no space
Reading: 40,V
